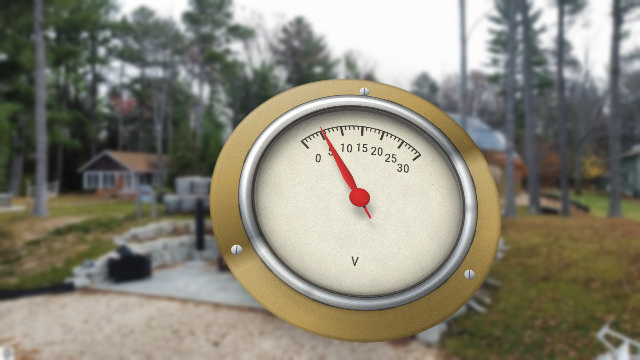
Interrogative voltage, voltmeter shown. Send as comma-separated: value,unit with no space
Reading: 5,V
